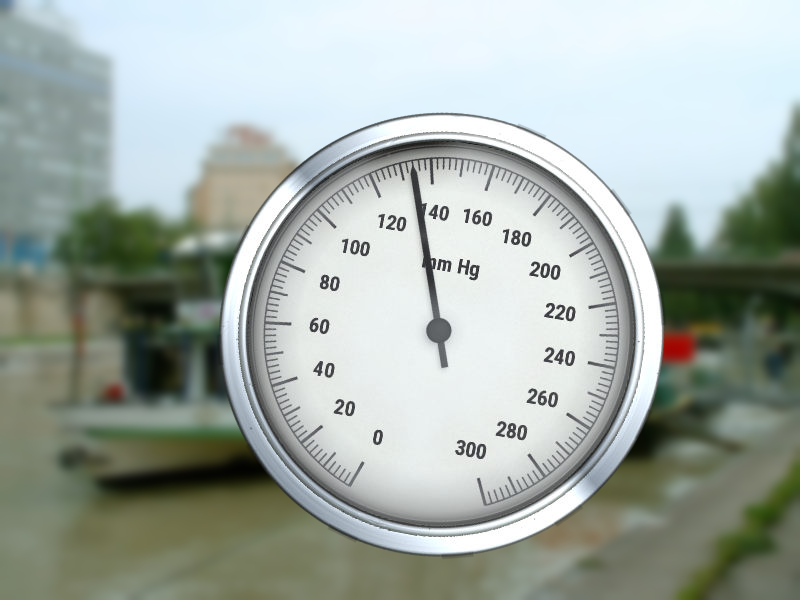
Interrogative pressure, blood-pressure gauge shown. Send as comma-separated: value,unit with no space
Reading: 134,mmHg
